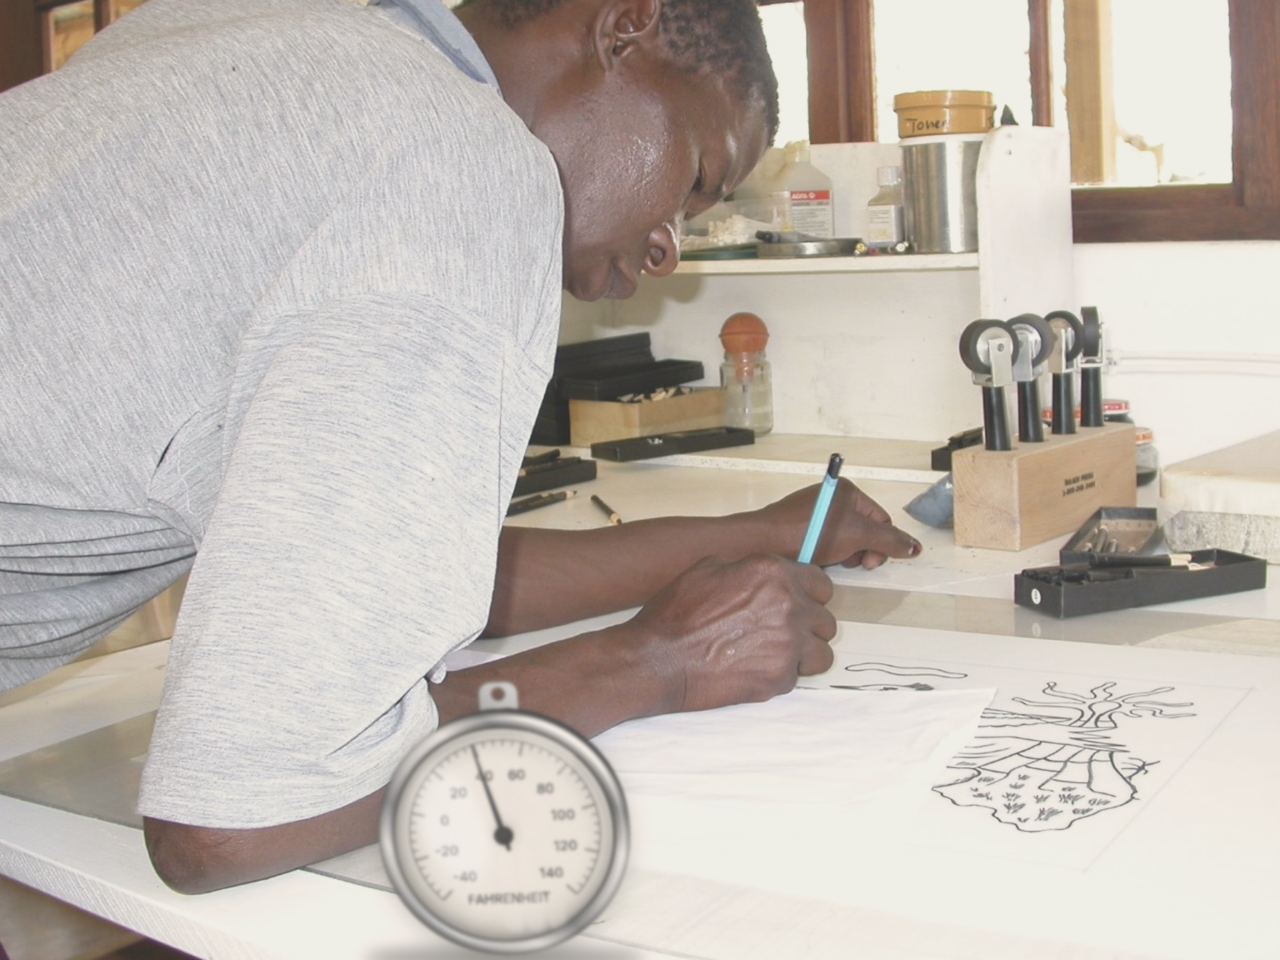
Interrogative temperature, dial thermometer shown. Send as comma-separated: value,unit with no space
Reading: 40,°F
